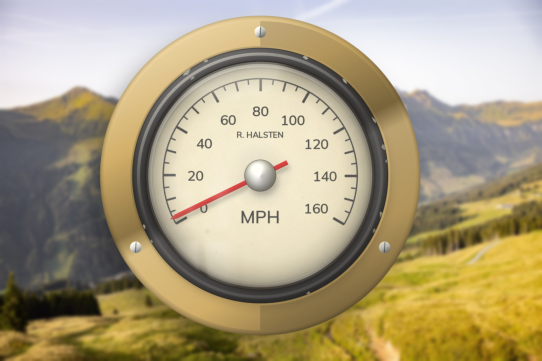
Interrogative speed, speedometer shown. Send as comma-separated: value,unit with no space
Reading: 2.5,mph
